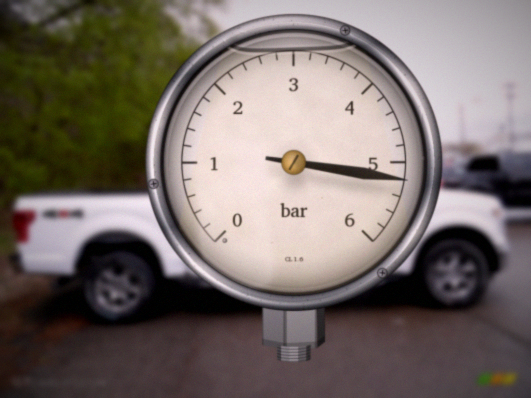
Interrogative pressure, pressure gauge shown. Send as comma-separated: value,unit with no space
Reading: 5.2,bar
